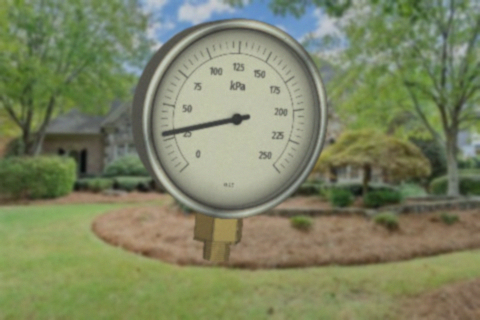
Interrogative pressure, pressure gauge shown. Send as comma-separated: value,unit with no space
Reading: 30,kPa
